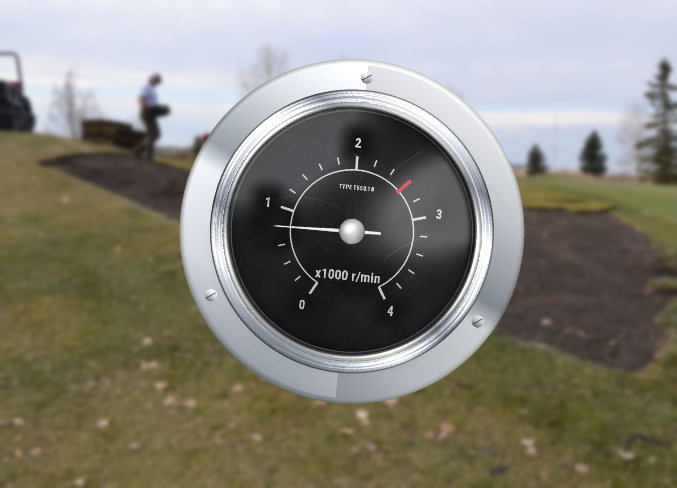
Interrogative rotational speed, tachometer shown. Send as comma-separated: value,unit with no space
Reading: 800,rpm
